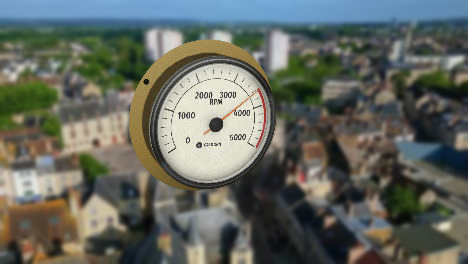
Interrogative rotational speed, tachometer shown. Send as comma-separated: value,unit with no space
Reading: 3600,rpm
